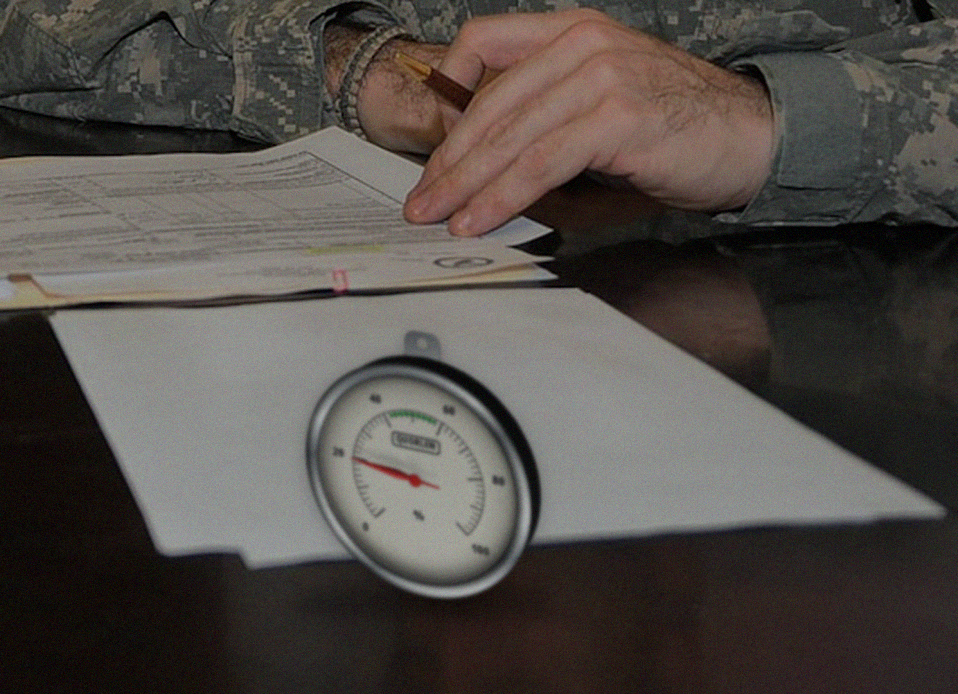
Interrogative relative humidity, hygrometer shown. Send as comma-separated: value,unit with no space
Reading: 20,%
